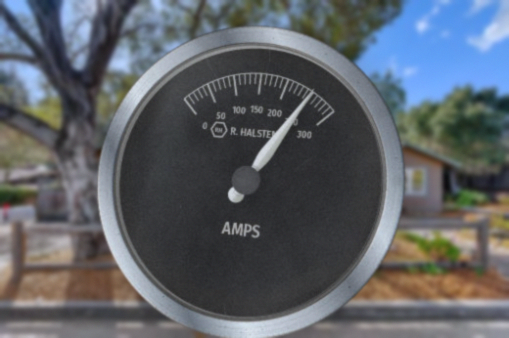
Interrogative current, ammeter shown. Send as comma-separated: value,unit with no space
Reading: 250,A
